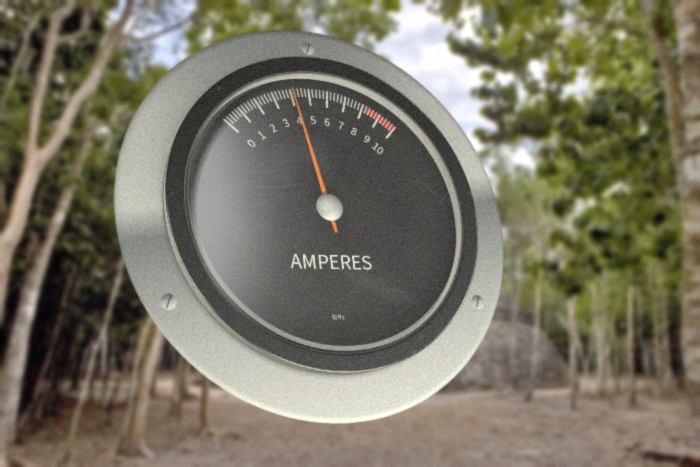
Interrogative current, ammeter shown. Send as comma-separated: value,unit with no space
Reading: 4,A
